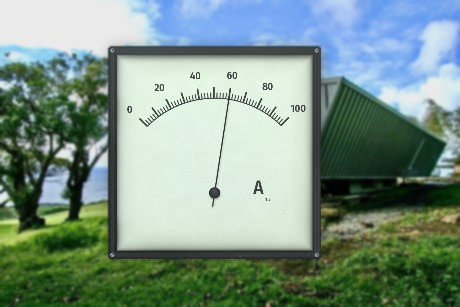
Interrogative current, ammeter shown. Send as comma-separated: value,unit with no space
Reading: 60,A
